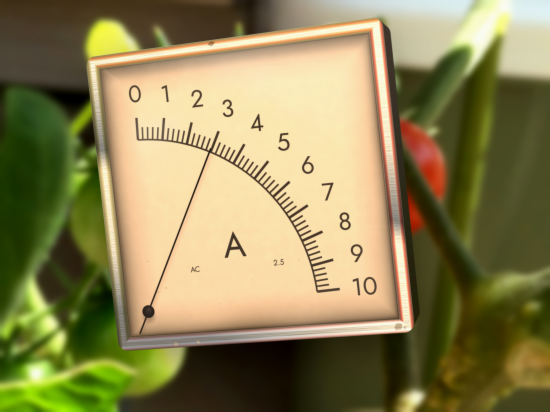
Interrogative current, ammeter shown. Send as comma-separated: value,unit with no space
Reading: 3,A
